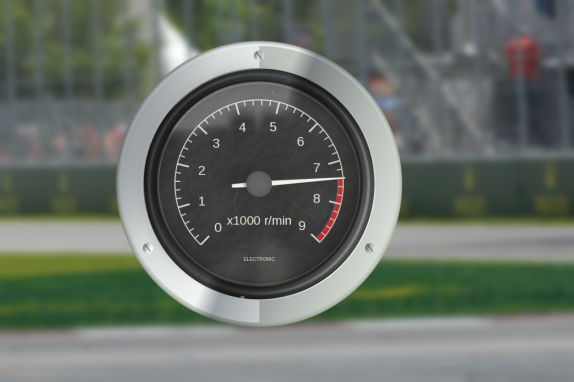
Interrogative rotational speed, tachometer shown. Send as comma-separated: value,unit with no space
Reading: 7400,rpm
